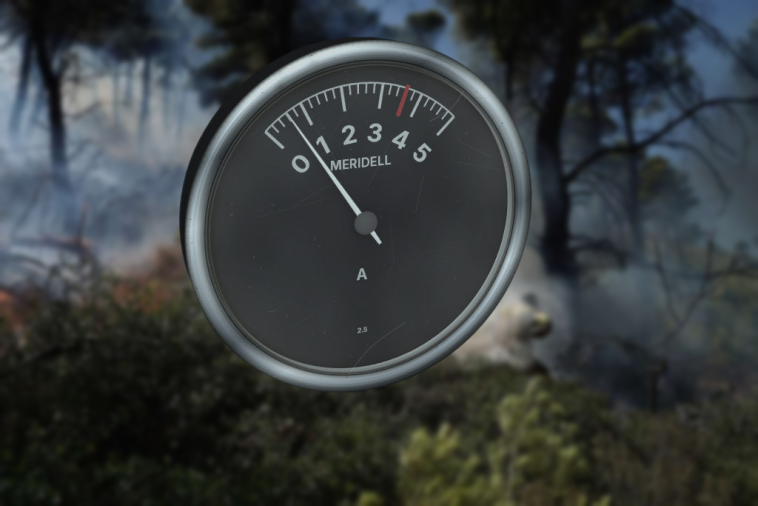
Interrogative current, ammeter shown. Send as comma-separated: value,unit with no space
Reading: 0.6,A
